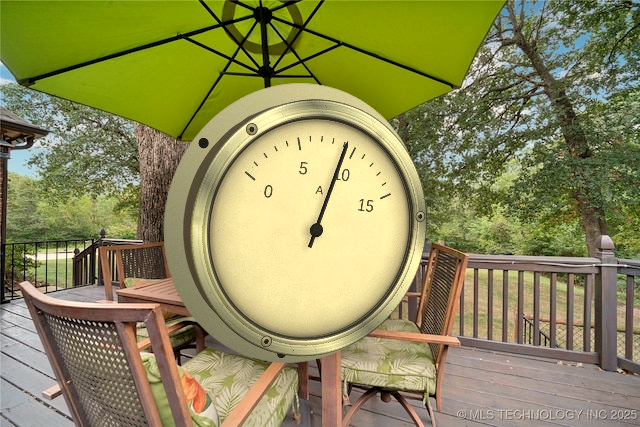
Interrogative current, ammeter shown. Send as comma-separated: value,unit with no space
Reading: 9,A
